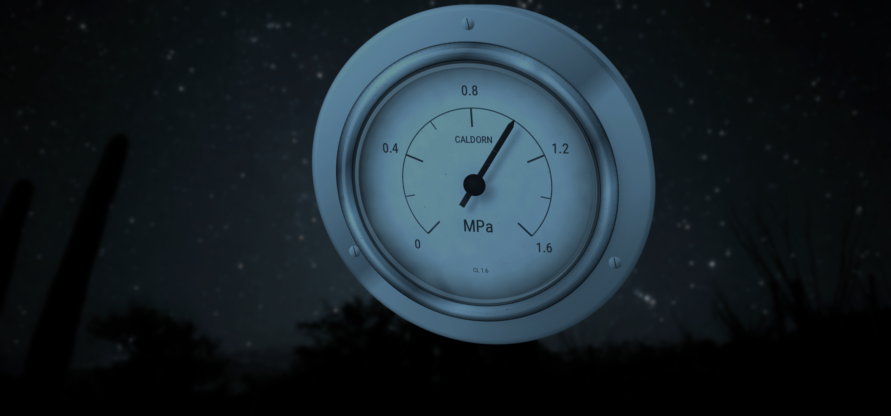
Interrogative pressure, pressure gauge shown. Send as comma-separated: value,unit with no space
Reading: 1,MPa
